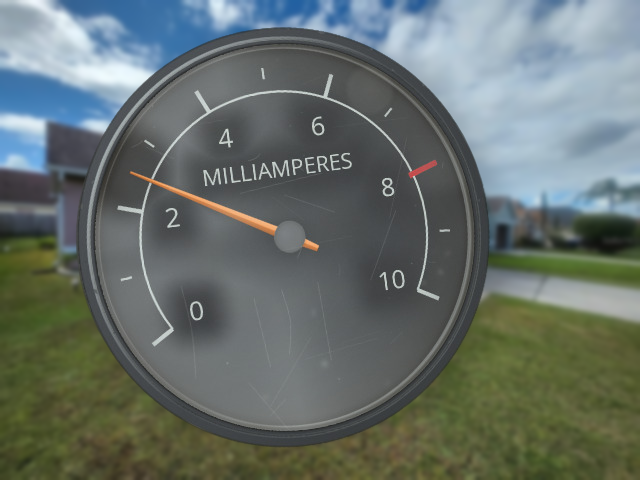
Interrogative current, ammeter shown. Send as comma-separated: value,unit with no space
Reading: 2.5,mA
